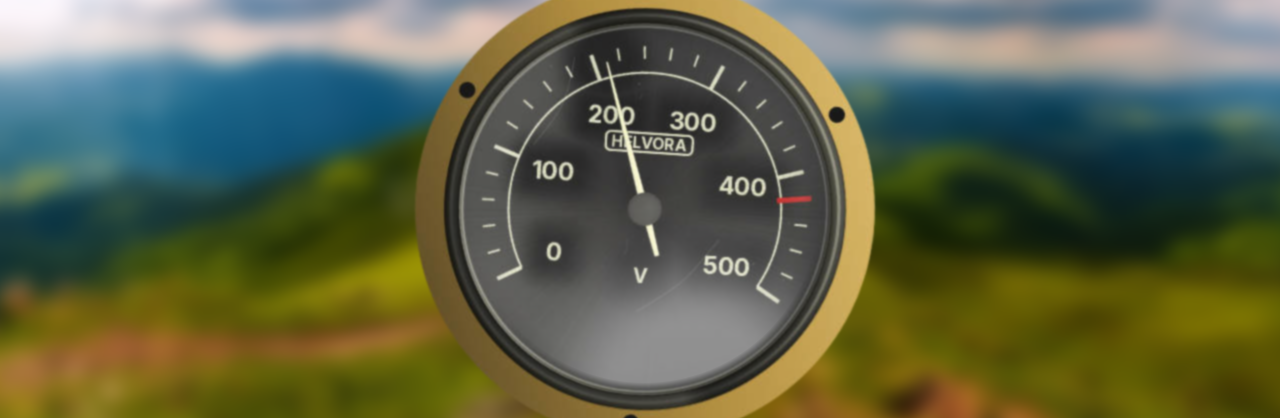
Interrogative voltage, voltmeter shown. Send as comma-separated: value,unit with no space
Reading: 210,V
